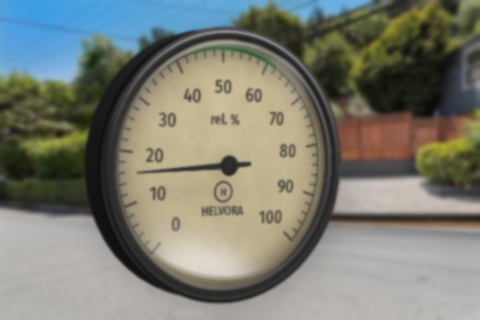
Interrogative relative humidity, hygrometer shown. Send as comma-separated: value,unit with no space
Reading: 16,%
